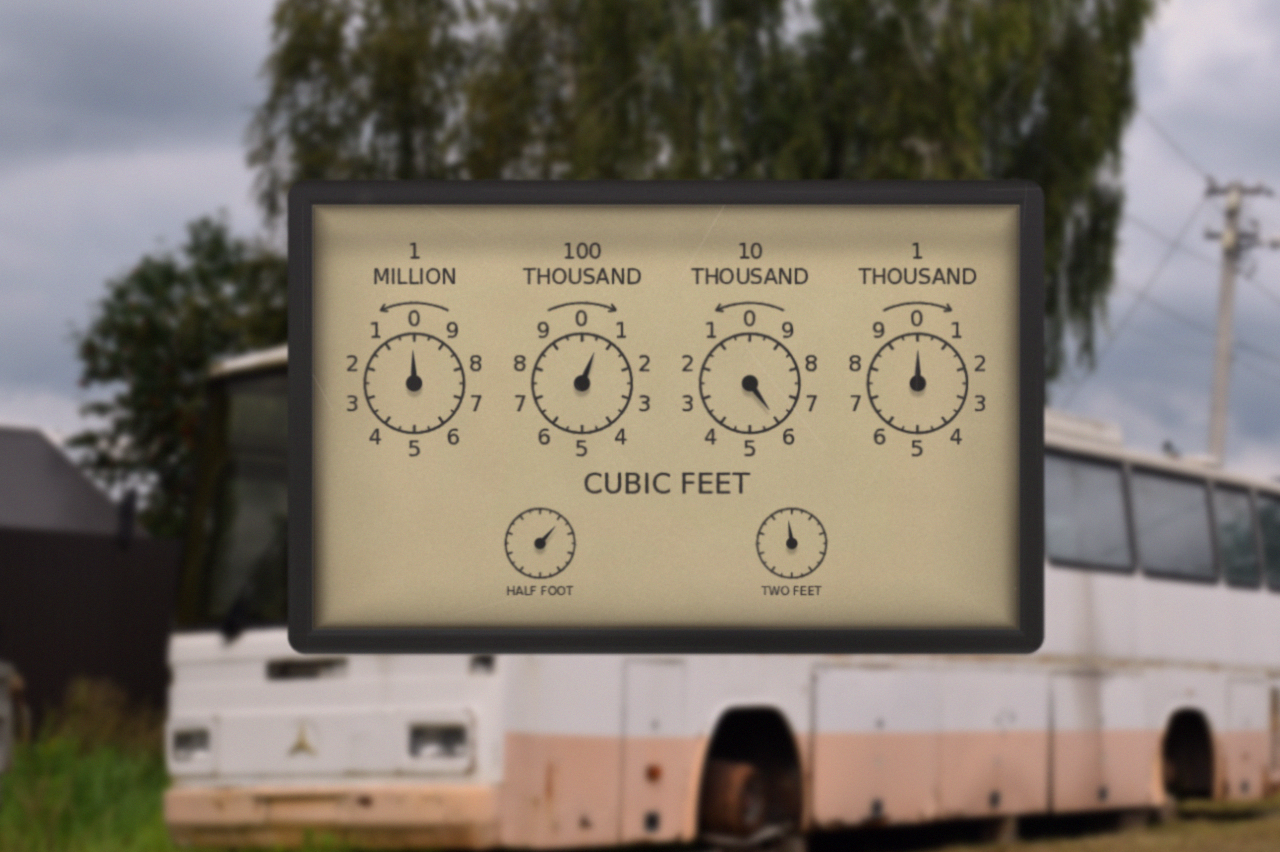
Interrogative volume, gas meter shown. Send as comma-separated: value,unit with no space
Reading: 6000,ft³
